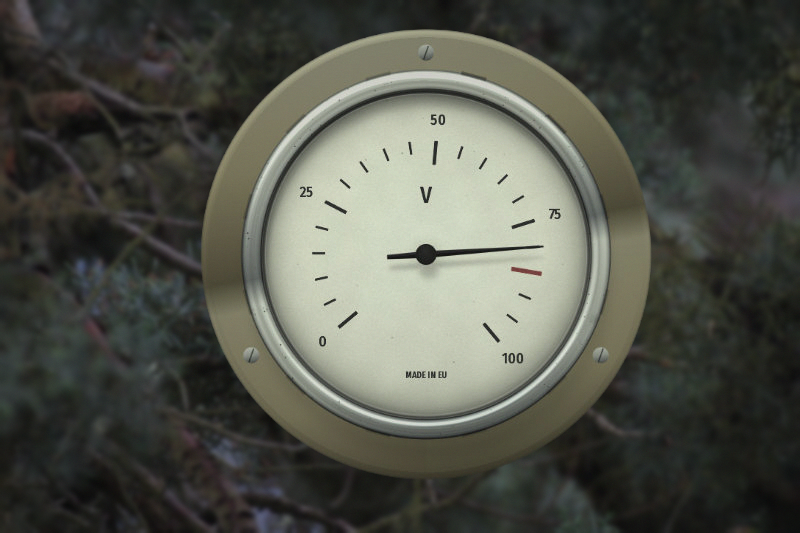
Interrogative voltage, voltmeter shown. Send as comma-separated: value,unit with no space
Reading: 80,V
